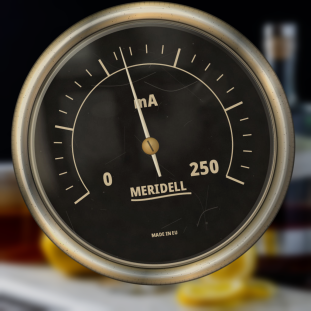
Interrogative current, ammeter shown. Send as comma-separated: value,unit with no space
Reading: 115,mA
